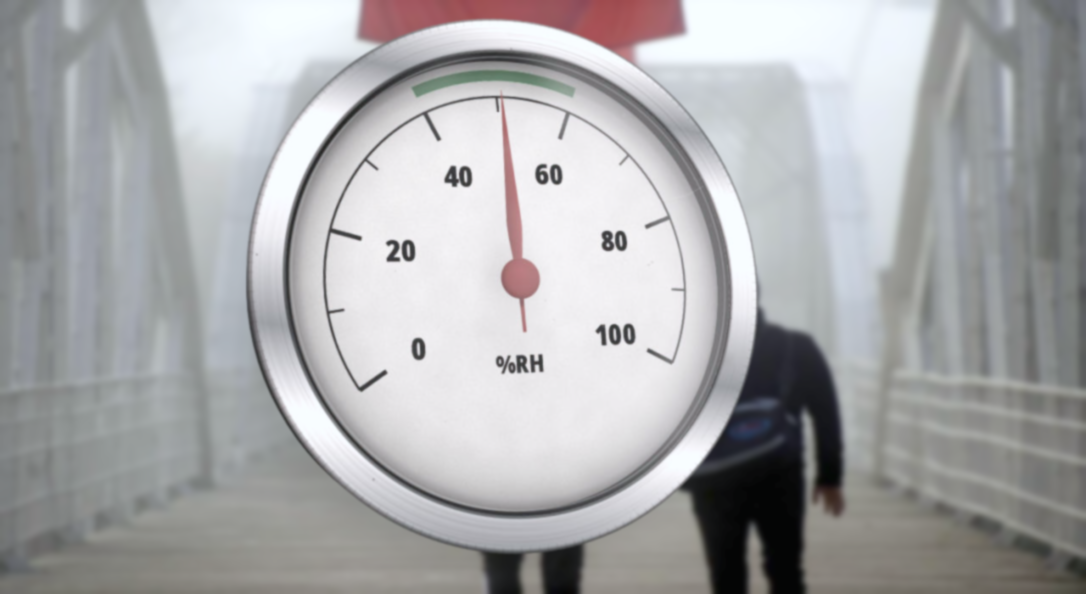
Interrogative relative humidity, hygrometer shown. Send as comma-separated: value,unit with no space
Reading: 50,%
